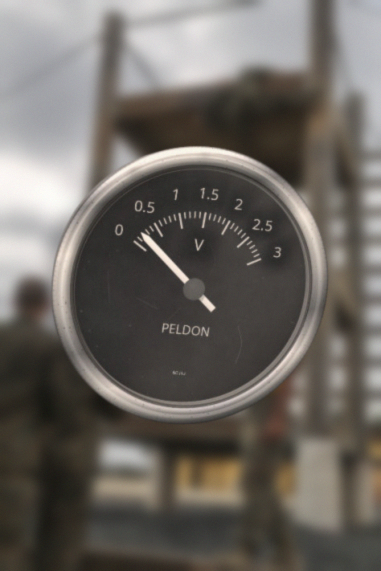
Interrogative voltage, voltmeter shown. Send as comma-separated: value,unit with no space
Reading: 0.2,V
